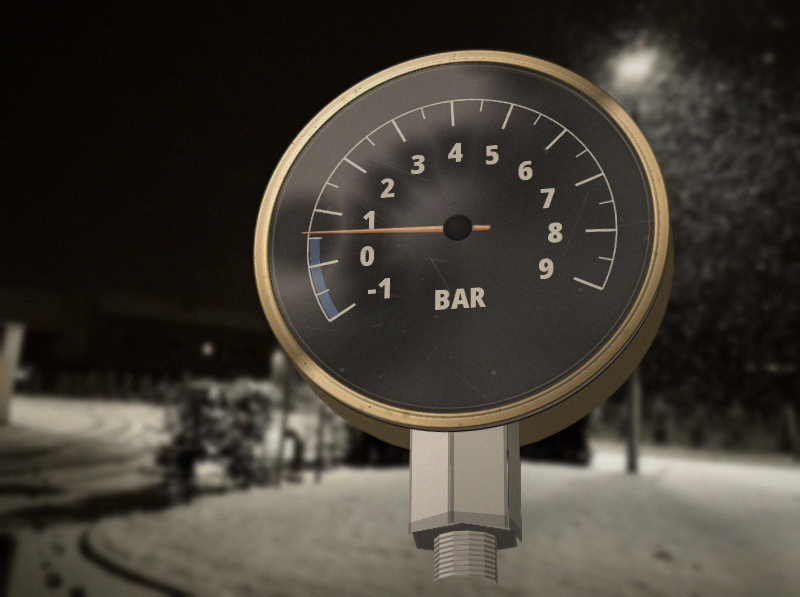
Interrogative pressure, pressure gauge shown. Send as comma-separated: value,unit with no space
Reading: 0.5,bar
